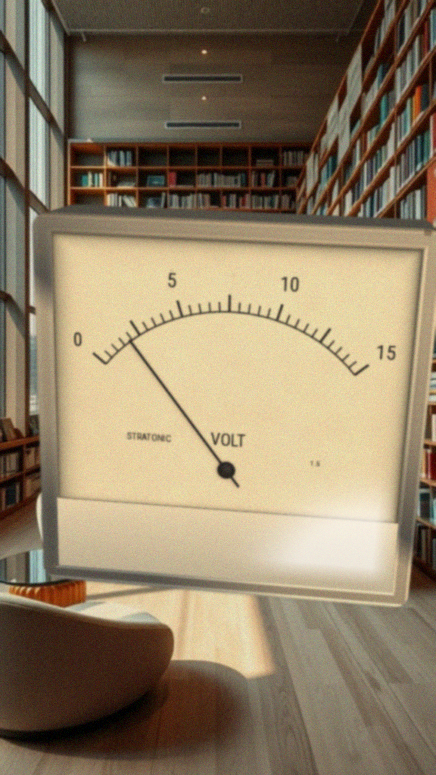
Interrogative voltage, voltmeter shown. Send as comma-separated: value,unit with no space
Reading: 2,V
